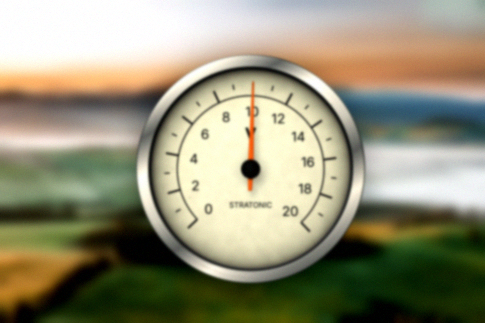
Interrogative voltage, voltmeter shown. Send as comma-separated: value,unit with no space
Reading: 10,V
